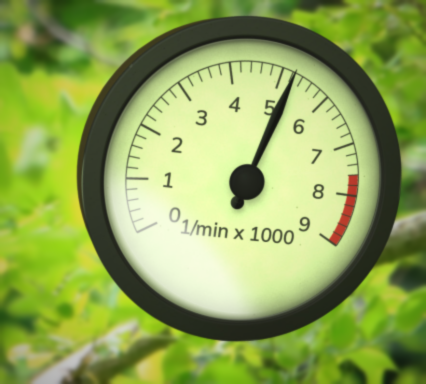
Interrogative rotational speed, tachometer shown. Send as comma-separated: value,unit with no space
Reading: 5200,rpm
